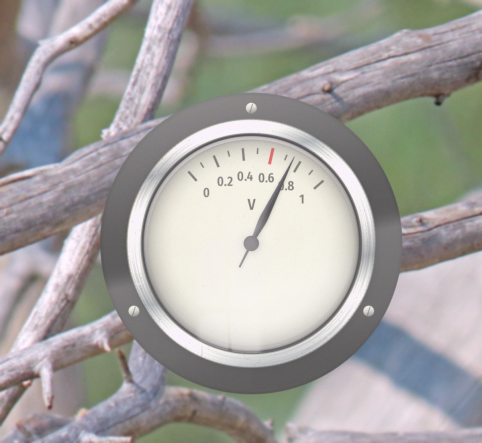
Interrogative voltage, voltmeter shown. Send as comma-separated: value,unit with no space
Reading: 0.75,V
